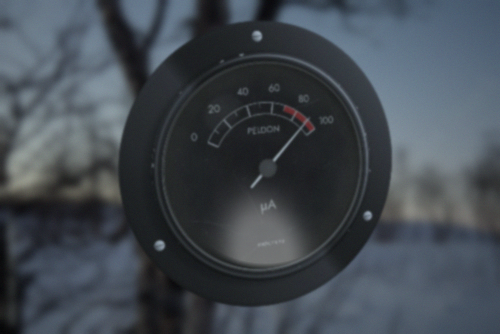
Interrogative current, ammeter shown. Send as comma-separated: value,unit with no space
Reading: 90,µA
